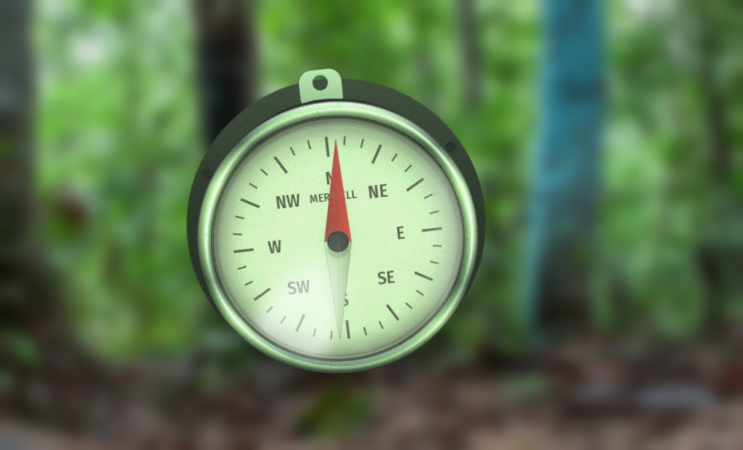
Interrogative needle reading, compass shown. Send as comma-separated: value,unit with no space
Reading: 5,°
